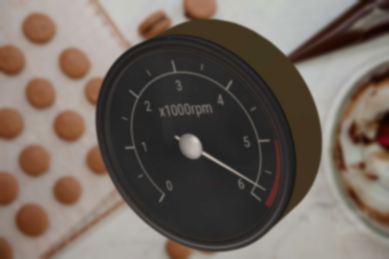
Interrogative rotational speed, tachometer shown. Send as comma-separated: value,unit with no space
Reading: 5750,rpm
